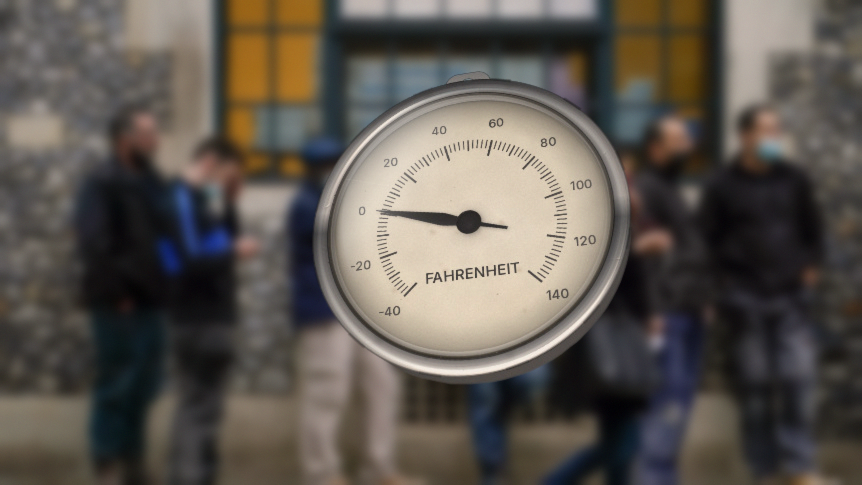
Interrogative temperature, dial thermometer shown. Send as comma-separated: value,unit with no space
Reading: 0,°F
